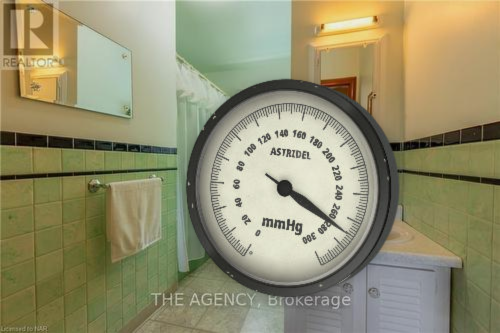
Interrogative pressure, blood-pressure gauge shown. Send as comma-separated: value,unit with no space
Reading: 270,mmHg
